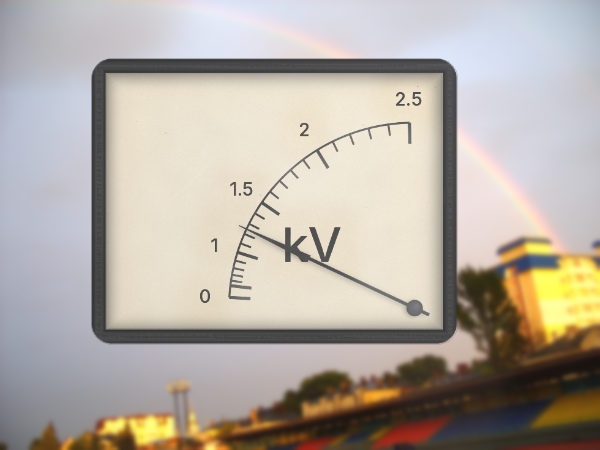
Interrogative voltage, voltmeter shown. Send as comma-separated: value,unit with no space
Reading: 1.25,kV
